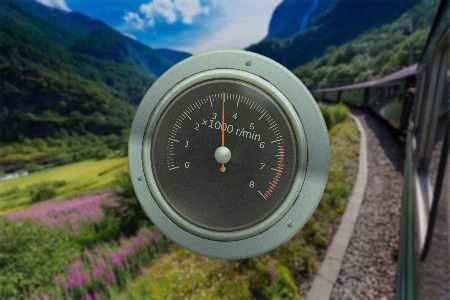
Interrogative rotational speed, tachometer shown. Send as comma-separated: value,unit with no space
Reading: 3500,rpm
